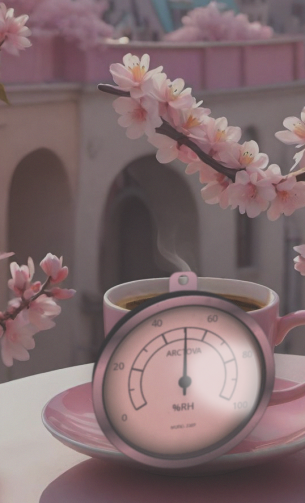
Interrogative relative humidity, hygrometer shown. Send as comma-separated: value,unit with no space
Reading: 50,%
